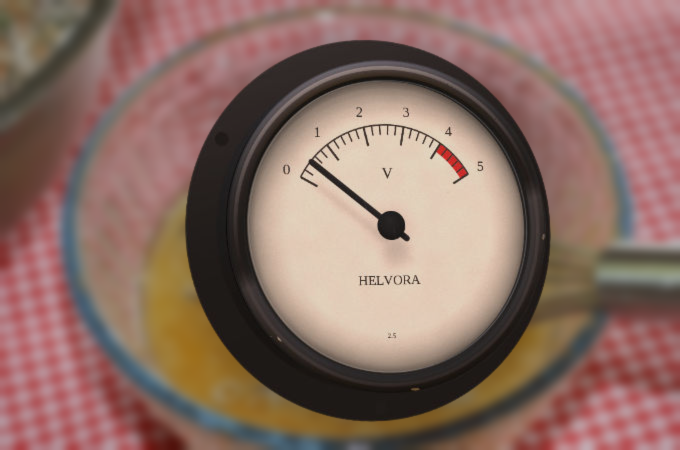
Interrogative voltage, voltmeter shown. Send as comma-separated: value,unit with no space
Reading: 0.4,V
